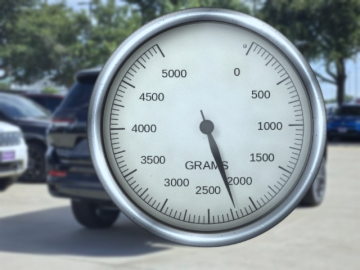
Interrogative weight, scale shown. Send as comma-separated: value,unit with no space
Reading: 2200,g
